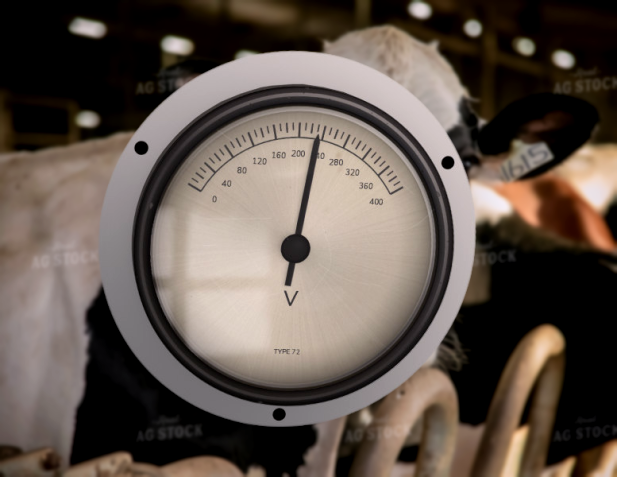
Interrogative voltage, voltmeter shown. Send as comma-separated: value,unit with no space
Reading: 230,V
